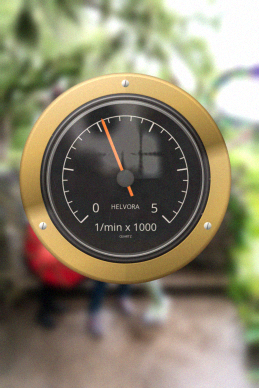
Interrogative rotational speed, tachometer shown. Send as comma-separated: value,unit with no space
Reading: 2100,rpm
